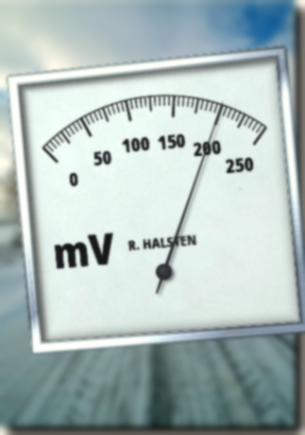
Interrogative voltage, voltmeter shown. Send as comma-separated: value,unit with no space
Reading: 200,mV
